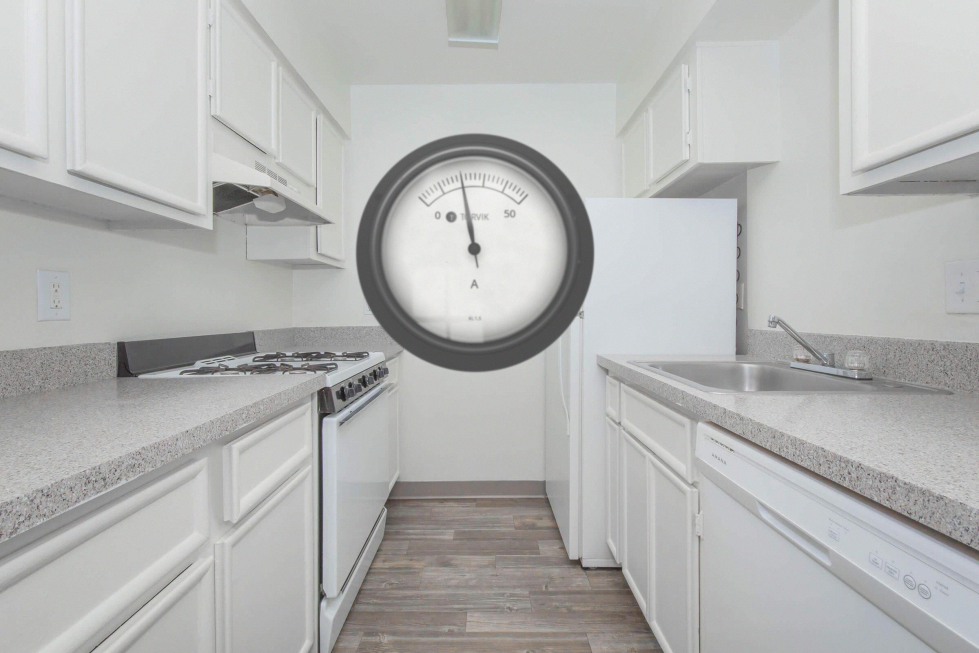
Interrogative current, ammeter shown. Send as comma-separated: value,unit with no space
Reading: 20,A
